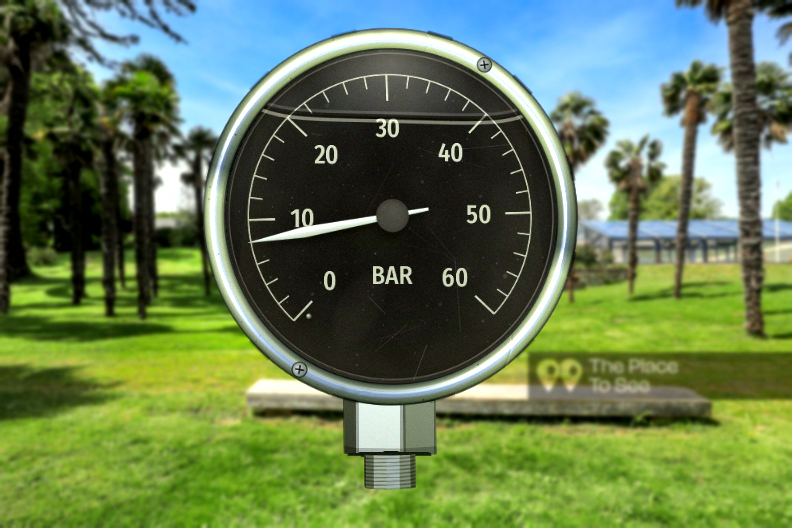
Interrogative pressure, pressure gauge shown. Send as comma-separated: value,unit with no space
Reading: 8,bar
